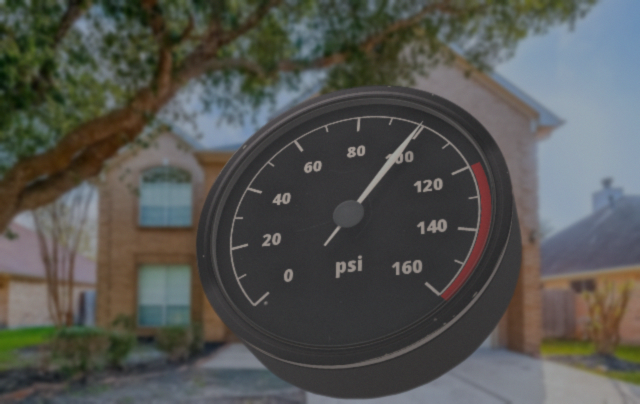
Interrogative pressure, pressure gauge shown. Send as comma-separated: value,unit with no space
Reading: 100,psi
